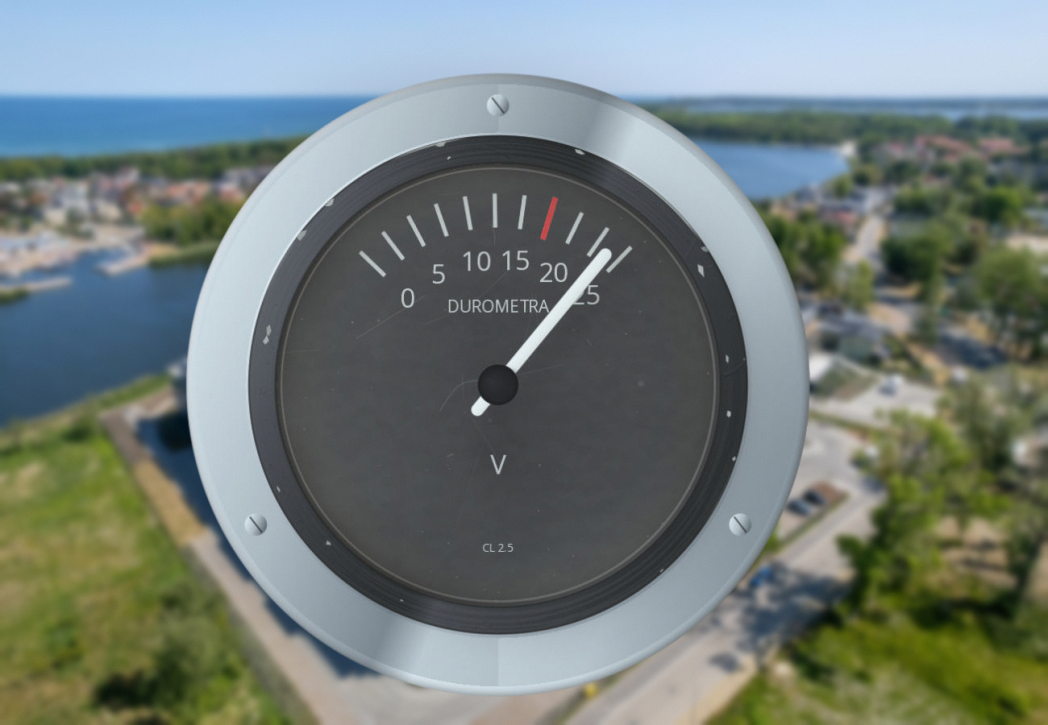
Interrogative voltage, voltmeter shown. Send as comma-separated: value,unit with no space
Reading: 23.75,V
